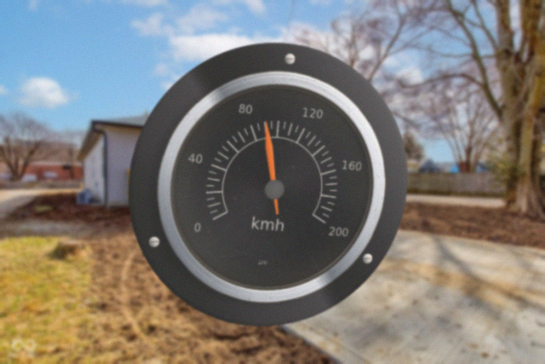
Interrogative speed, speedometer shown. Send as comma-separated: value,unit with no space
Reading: 90,km/h
